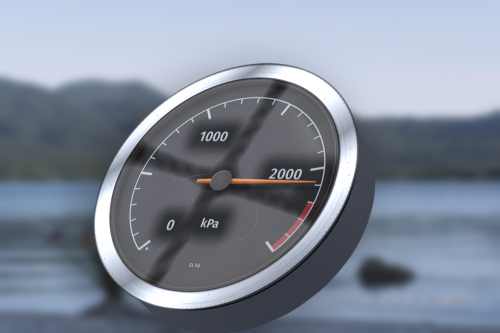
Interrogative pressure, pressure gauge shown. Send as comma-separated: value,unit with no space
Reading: 2100,kPa
